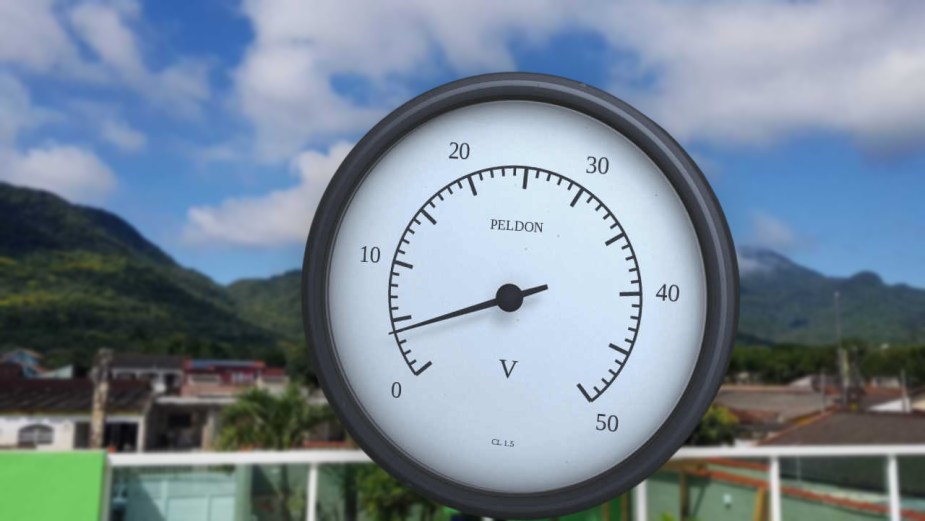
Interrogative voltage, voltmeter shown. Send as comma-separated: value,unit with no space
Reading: 4,V
